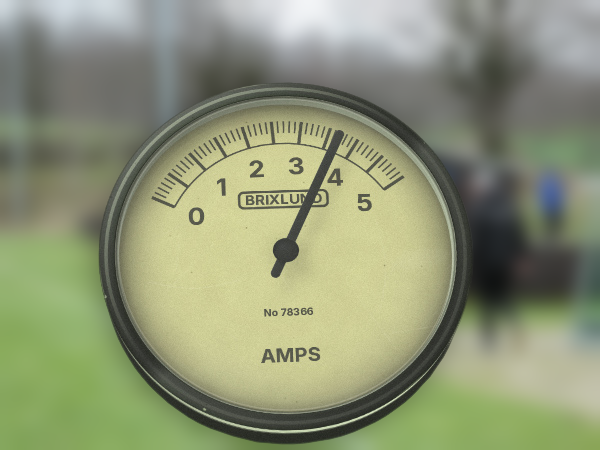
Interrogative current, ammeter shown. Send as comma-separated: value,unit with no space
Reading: 3.7,A
